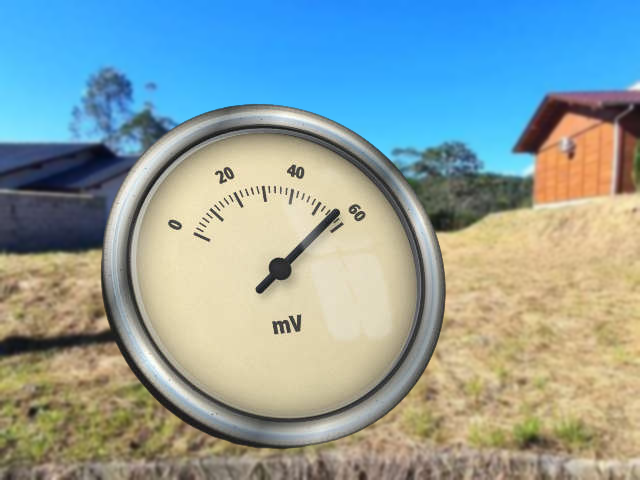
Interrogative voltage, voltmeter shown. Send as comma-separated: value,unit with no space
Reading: 56,mV
